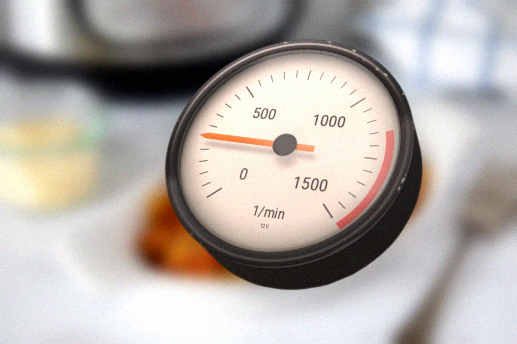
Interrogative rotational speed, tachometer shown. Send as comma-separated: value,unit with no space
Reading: 250,rpm
